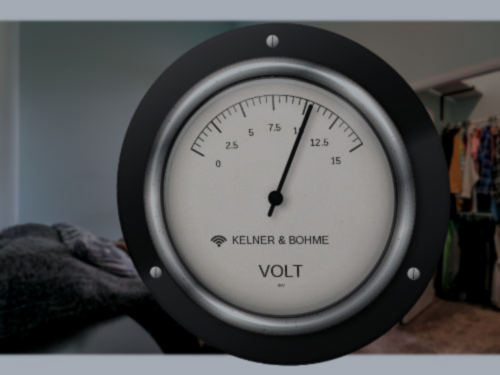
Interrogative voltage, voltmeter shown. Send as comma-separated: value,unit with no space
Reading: 10.5,V
